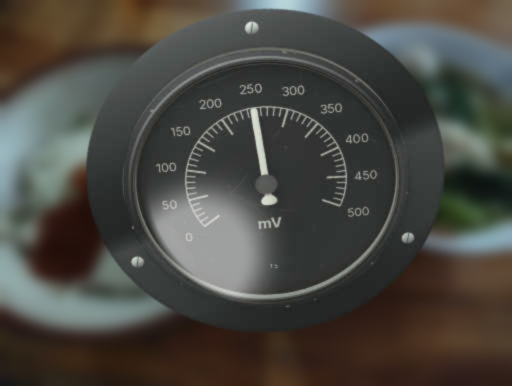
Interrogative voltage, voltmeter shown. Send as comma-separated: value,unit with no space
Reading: 250,mV
